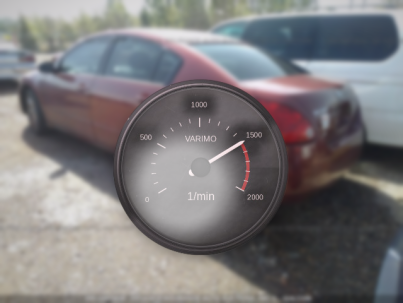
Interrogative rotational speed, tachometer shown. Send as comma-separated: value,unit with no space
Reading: 1500,rpm
